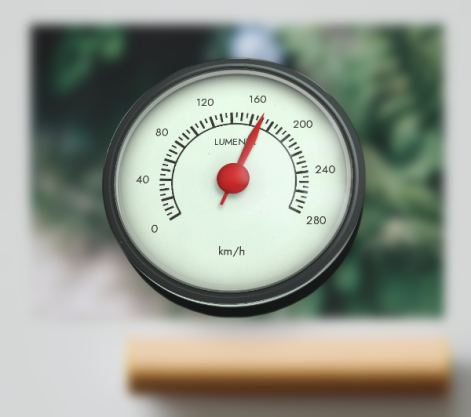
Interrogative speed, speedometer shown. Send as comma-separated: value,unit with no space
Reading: 170,km/h
